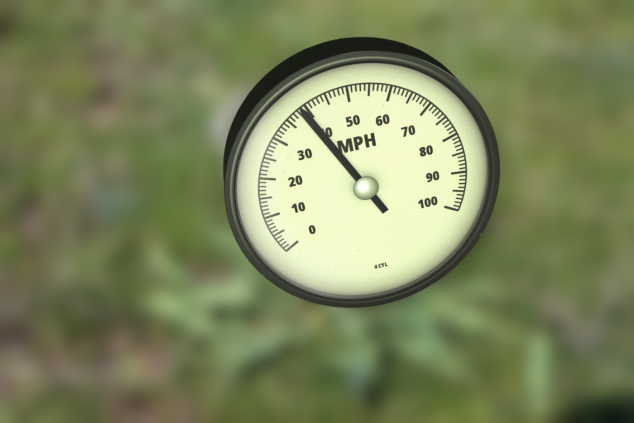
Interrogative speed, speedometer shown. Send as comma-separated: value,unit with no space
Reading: 39,mph
